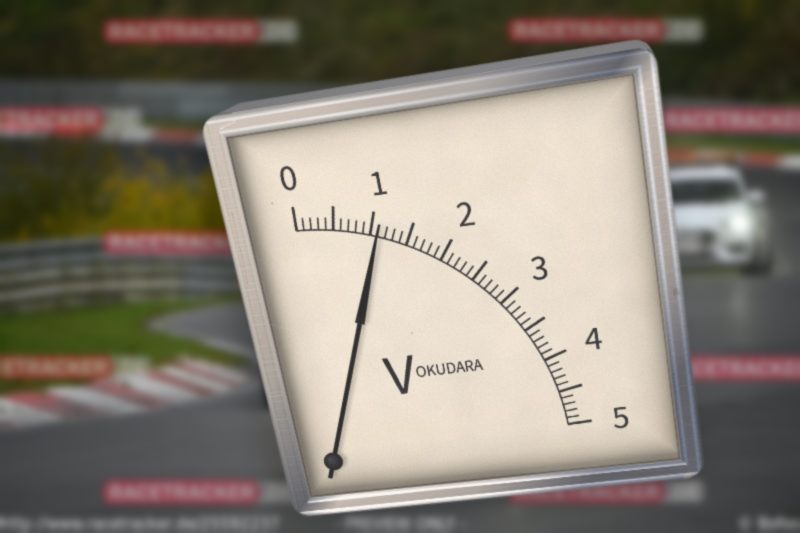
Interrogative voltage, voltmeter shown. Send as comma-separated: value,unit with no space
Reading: 1.1,V
